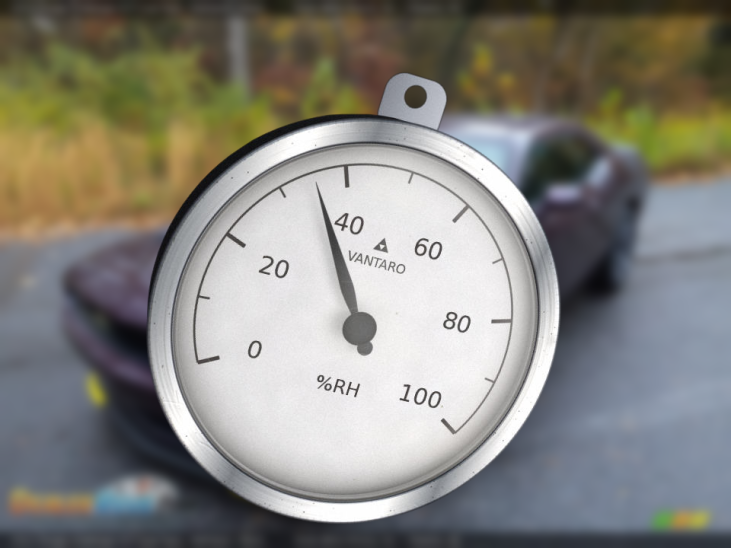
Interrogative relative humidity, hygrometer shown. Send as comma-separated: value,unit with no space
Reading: 35,%
